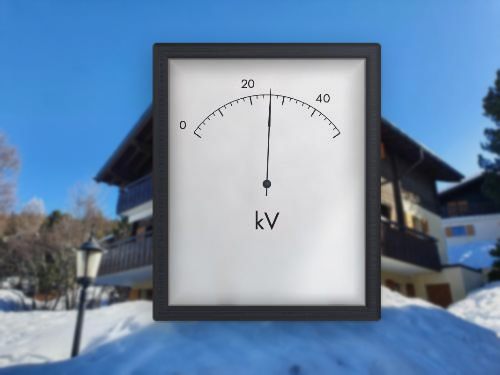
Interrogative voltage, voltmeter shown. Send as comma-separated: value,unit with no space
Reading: 26,kV
